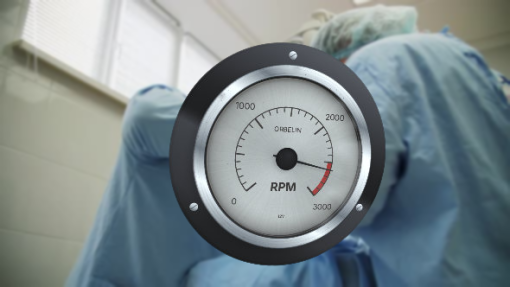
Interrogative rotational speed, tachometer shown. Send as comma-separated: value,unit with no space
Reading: 2600,rpm
